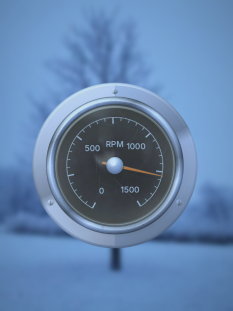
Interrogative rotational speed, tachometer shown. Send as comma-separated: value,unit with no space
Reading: 1275,rpm
